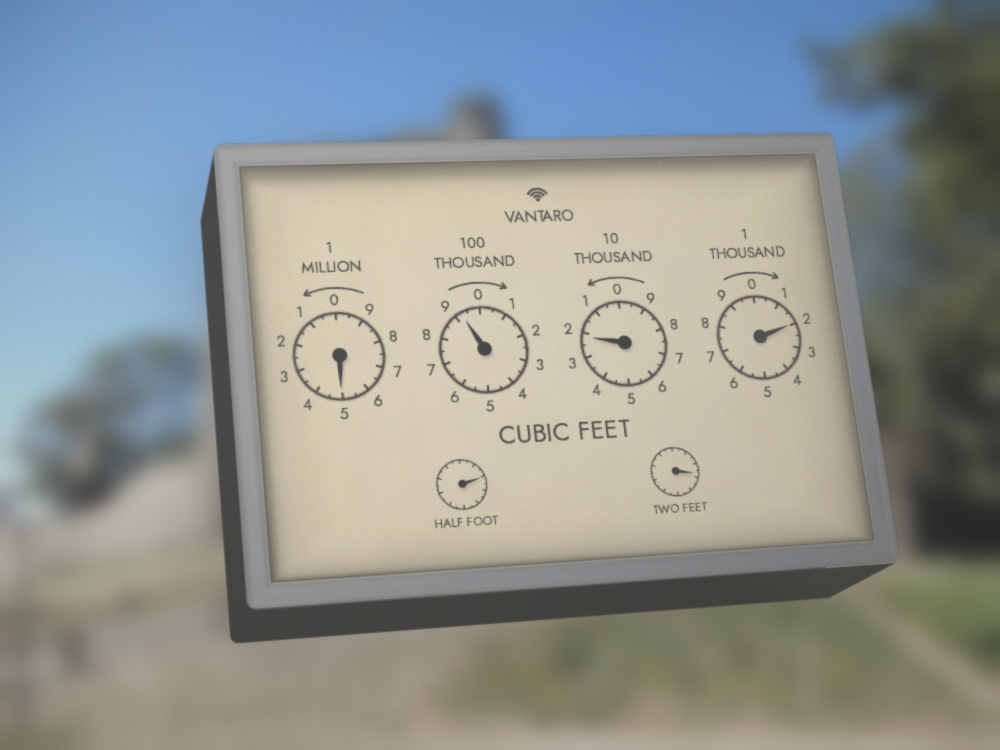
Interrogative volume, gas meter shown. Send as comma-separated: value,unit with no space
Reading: 492200,ft³
